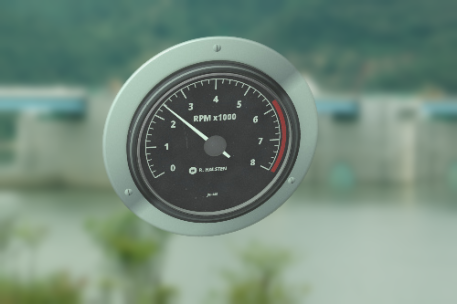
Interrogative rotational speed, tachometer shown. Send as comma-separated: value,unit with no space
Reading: 2400,rpm
